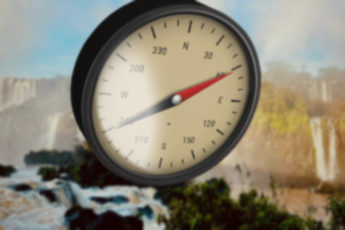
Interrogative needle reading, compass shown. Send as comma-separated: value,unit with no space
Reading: 60,°
